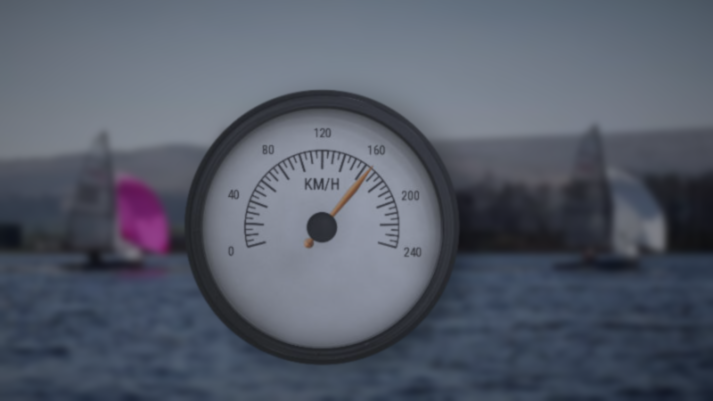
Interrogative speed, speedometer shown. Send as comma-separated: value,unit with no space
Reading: 165,km/h
